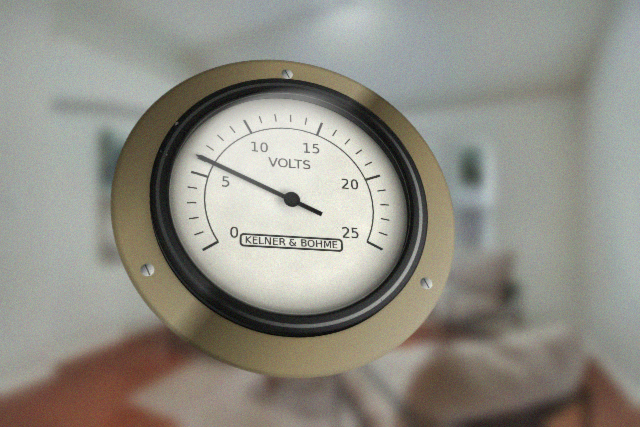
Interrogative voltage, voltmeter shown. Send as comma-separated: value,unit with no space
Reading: 6,V
